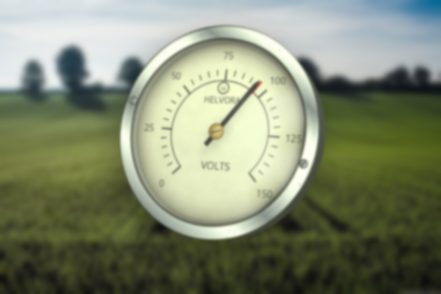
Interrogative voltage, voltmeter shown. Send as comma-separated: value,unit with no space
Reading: 95,V
